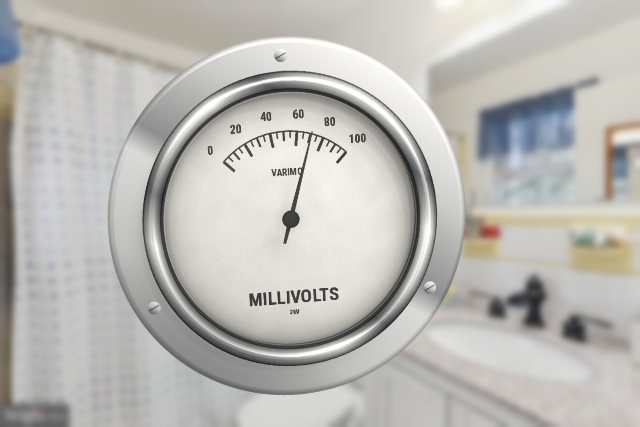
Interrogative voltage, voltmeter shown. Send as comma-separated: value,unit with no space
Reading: 70,mV
